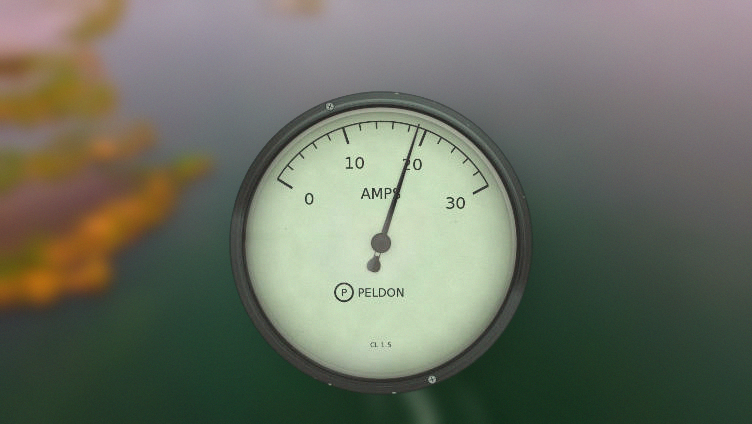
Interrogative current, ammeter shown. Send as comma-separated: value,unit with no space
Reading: 19,A
